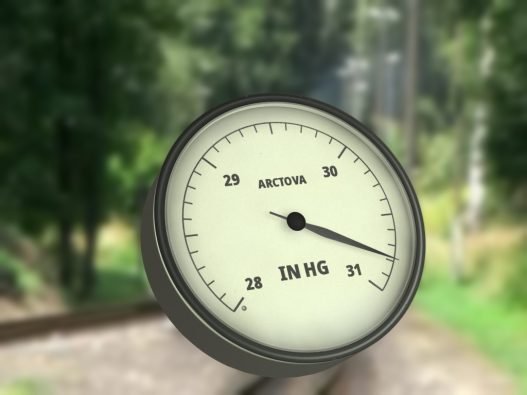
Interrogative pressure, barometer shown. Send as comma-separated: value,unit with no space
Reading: 30.8,inHg
